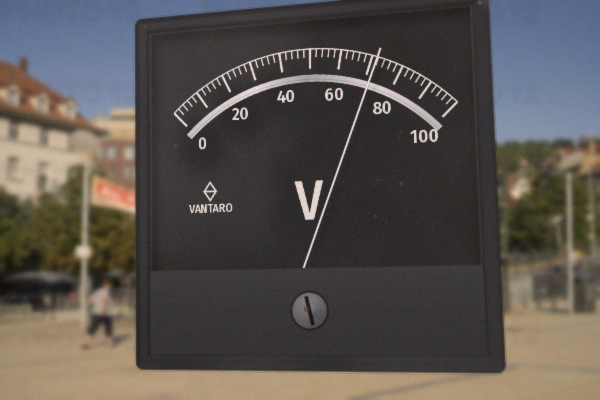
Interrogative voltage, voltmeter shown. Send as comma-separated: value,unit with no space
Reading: 72,V
